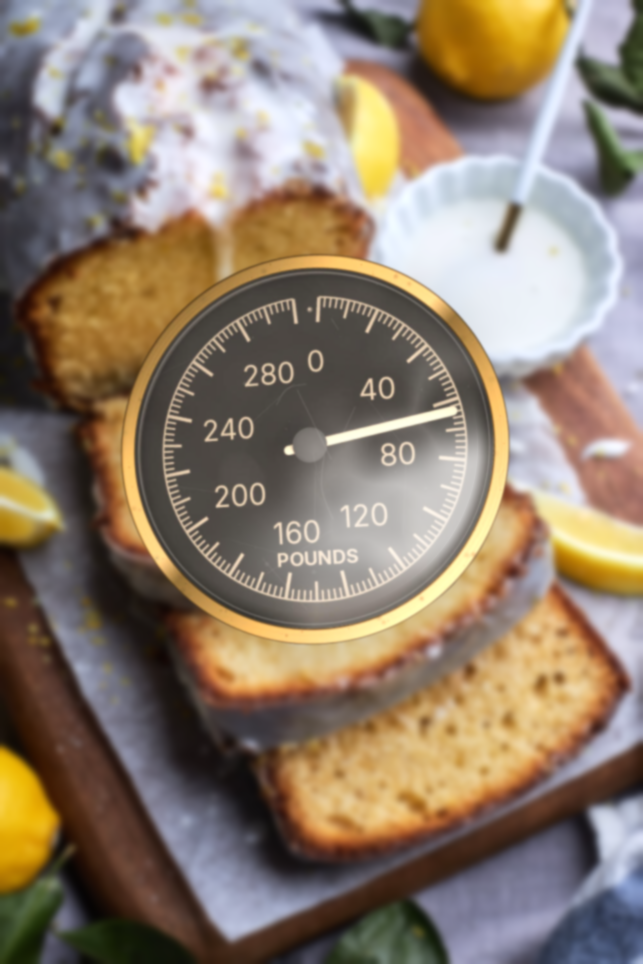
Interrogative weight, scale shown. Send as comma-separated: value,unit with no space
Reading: 64,lb
